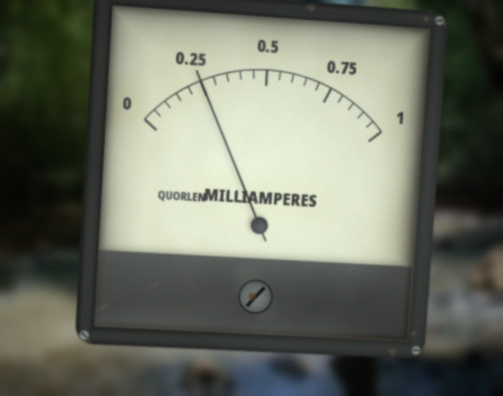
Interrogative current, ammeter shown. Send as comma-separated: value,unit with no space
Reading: 0.25,mA
